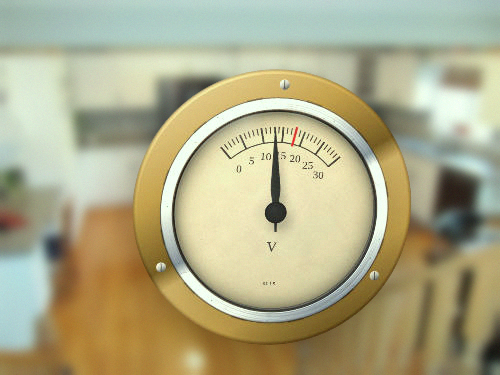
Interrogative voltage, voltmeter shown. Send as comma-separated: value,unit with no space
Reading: 13,V
